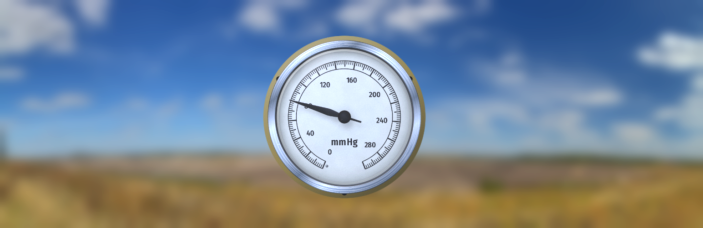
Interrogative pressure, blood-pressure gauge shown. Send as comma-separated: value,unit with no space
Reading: 80,mmHg
